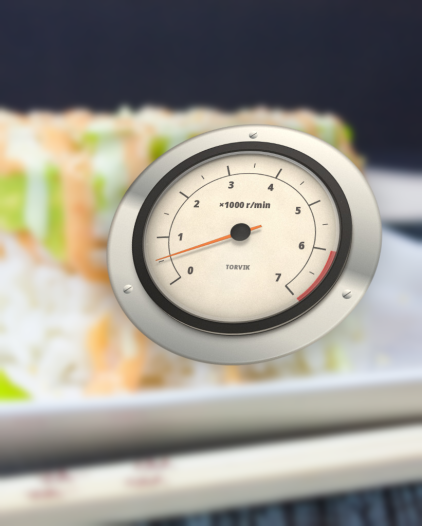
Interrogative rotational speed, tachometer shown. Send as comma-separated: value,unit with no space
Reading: 500,rpm
